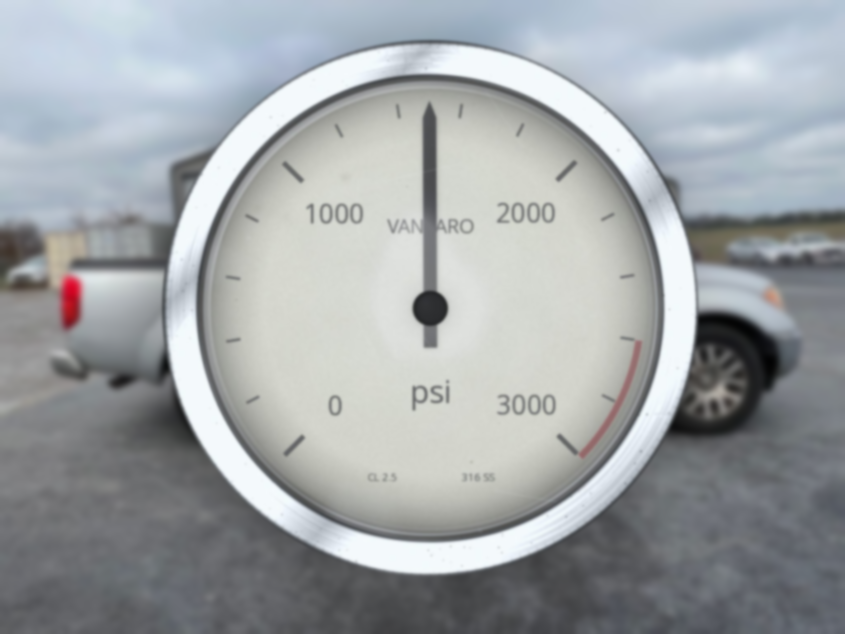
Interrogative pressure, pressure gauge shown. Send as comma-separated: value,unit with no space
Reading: 1500,psi
